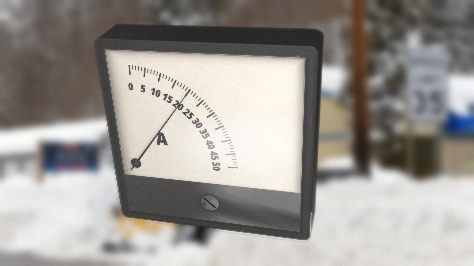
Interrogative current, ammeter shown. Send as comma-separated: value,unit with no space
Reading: 20,A
